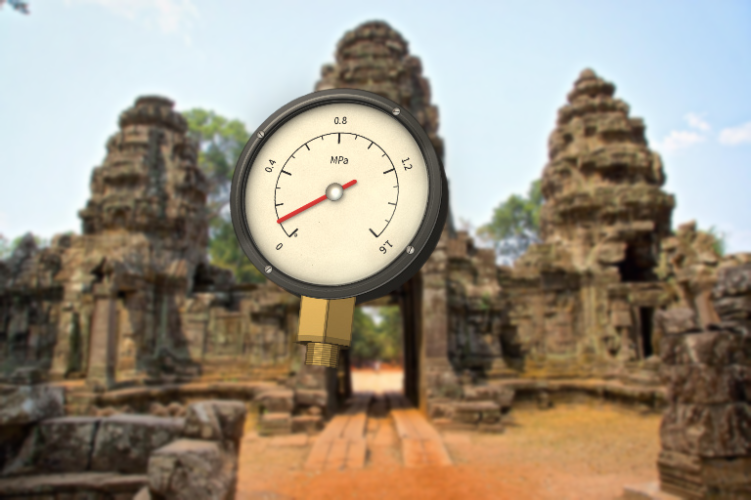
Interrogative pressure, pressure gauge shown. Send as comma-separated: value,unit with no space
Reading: 0.1,MPa
